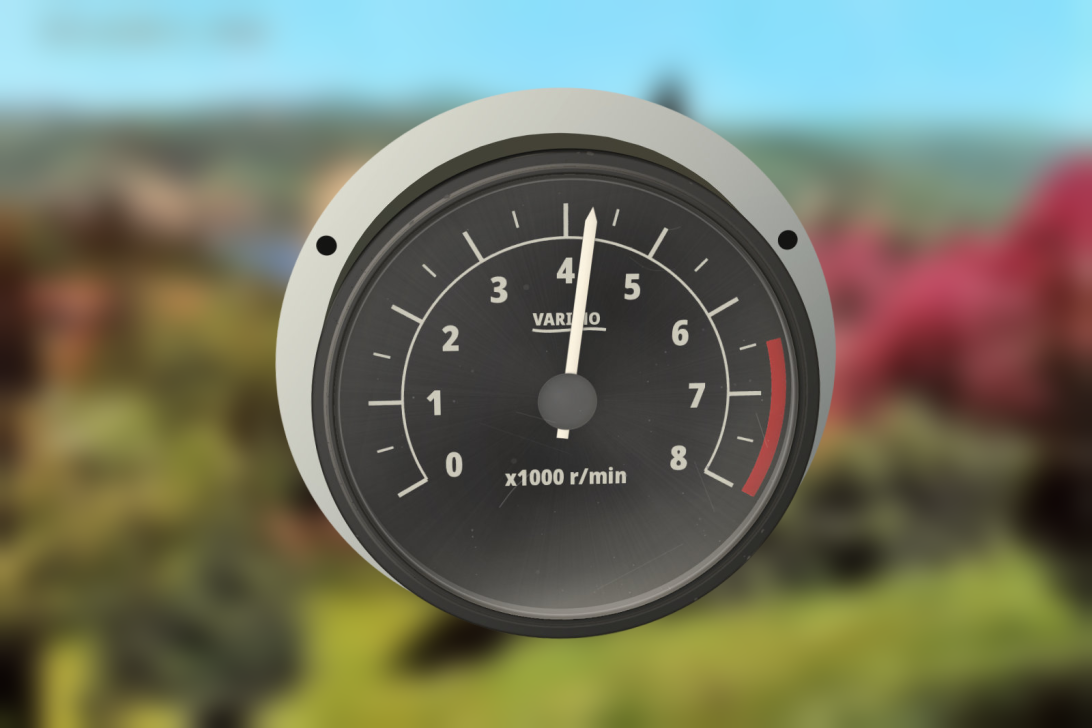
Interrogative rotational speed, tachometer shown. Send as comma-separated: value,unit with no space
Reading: 4250,rpm
